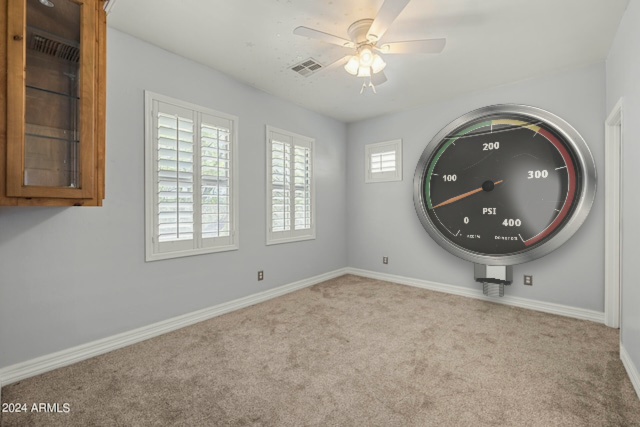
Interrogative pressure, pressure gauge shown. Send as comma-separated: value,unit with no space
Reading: 50,psi
